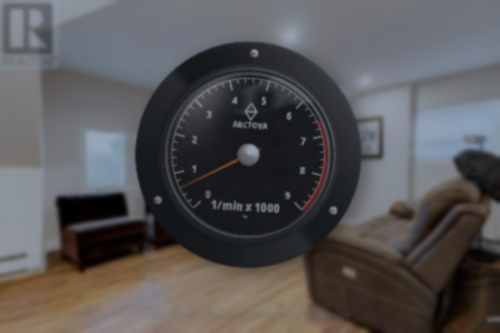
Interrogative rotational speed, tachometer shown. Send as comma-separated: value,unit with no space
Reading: 600,rpm
